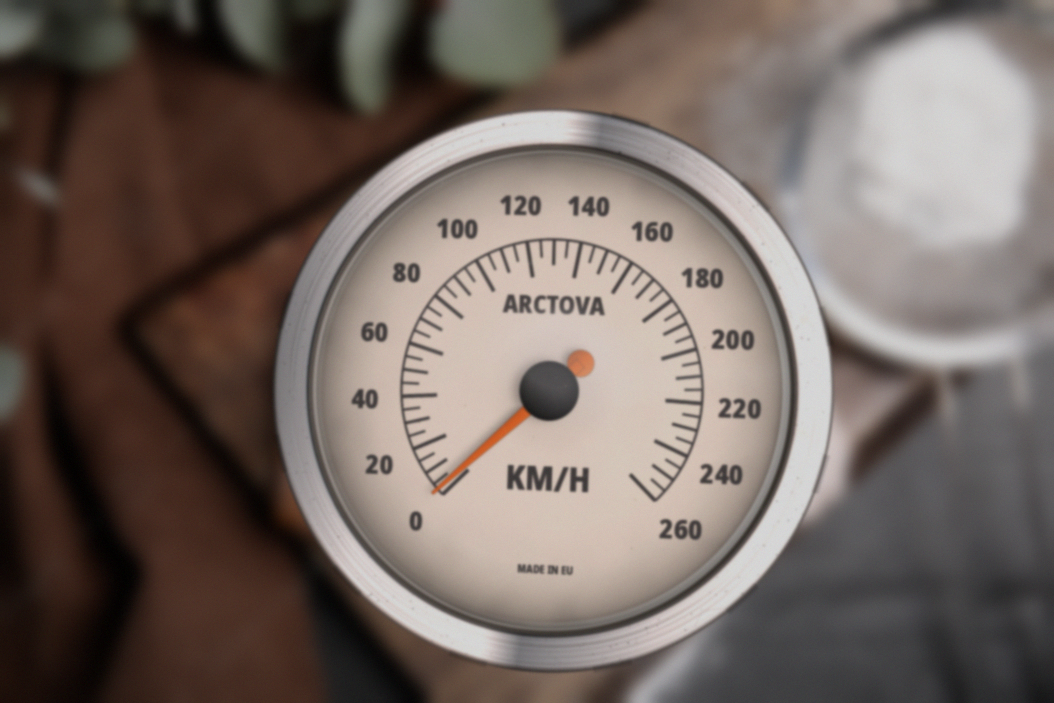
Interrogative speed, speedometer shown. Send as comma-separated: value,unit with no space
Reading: 2.5,km/h
